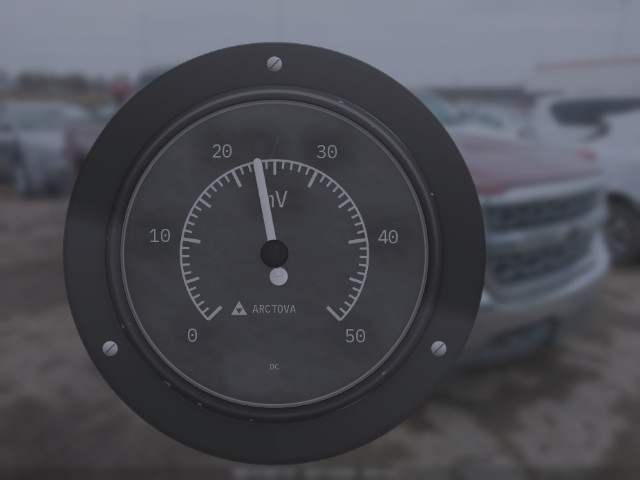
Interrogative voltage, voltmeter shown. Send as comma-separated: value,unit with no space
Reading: 23,mV
